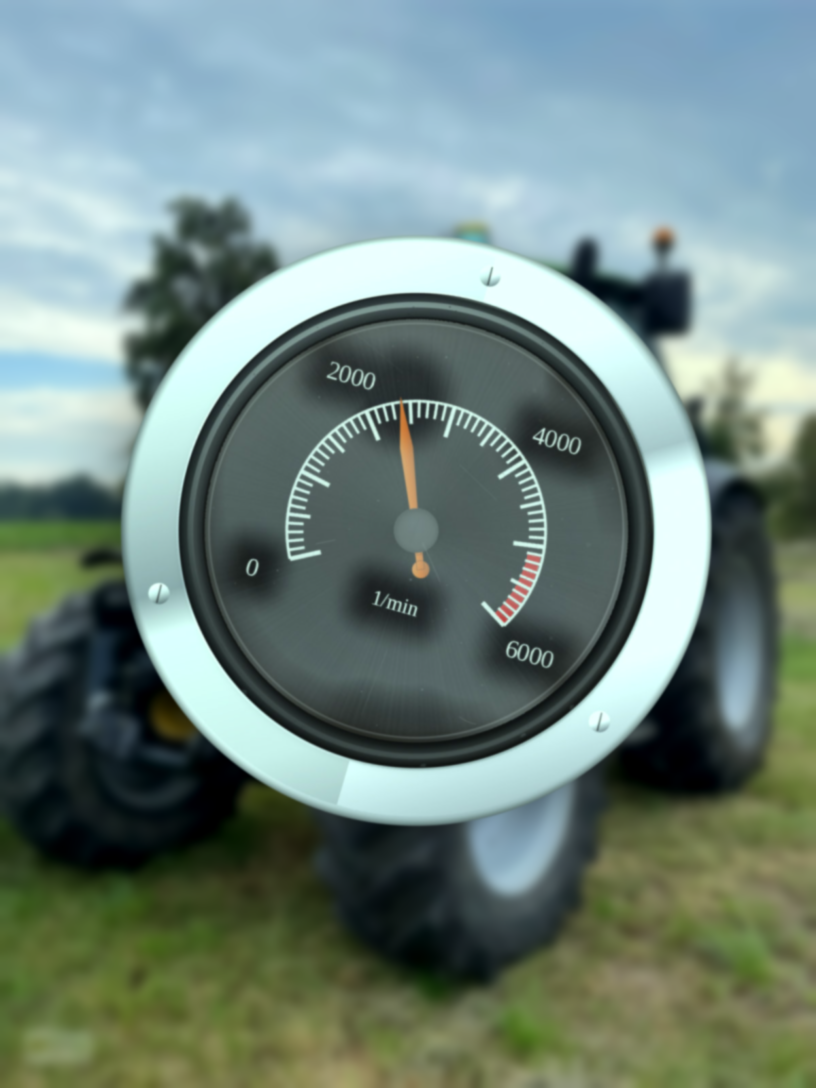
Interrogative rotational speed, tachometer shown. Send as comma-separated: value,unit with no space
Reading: 2400,rpm
